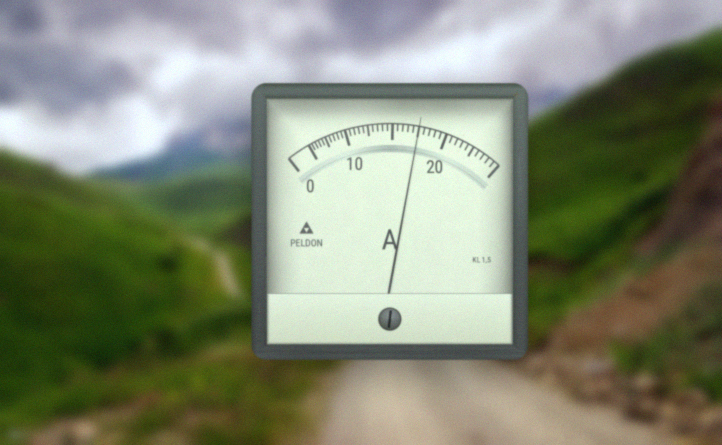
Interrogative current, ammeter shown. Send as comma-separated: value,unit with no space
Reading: 17.5,A
